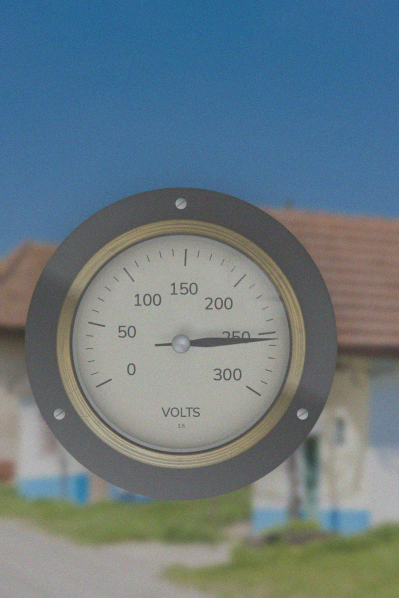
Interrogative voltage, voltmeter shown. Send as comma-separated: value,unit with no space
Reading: 255,V
